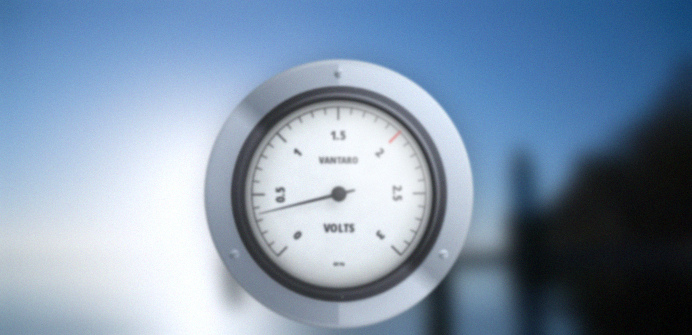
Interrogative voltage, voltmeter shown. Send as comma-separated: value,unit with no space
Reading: 0.35,V
